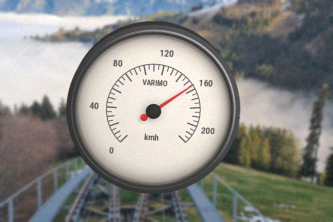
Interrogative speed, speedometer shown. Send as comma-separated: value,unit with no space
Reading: 155,km/h
